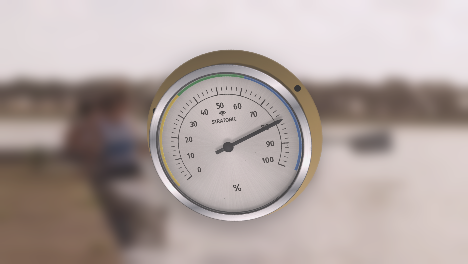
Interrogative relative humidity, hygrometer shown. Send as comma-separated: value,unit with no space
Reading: 80,%
